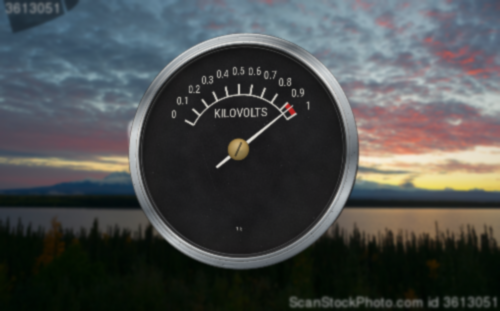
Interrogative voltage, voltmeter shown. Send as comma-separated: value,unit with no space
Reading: 0.95,kV
